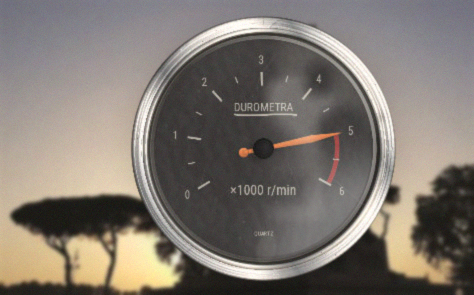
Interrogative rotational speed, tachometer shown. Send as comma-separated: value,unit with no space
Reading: 5000,rpm
